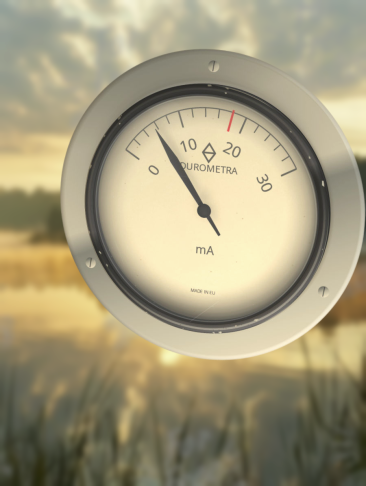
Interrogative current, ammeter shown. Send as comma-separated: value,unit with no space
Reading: 6,mA
